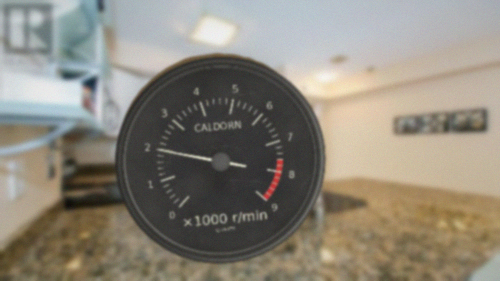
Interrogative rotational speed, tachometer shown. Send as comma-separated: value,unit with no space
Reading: 2000,rpm
